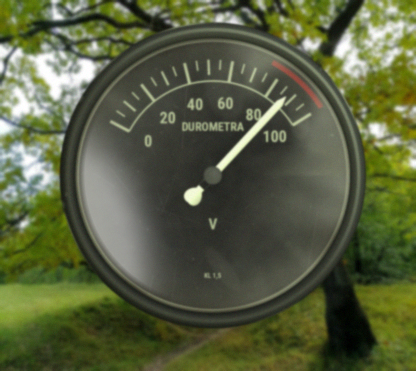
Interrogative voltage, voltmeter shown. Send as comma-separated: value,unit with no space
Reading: 87.5,V
